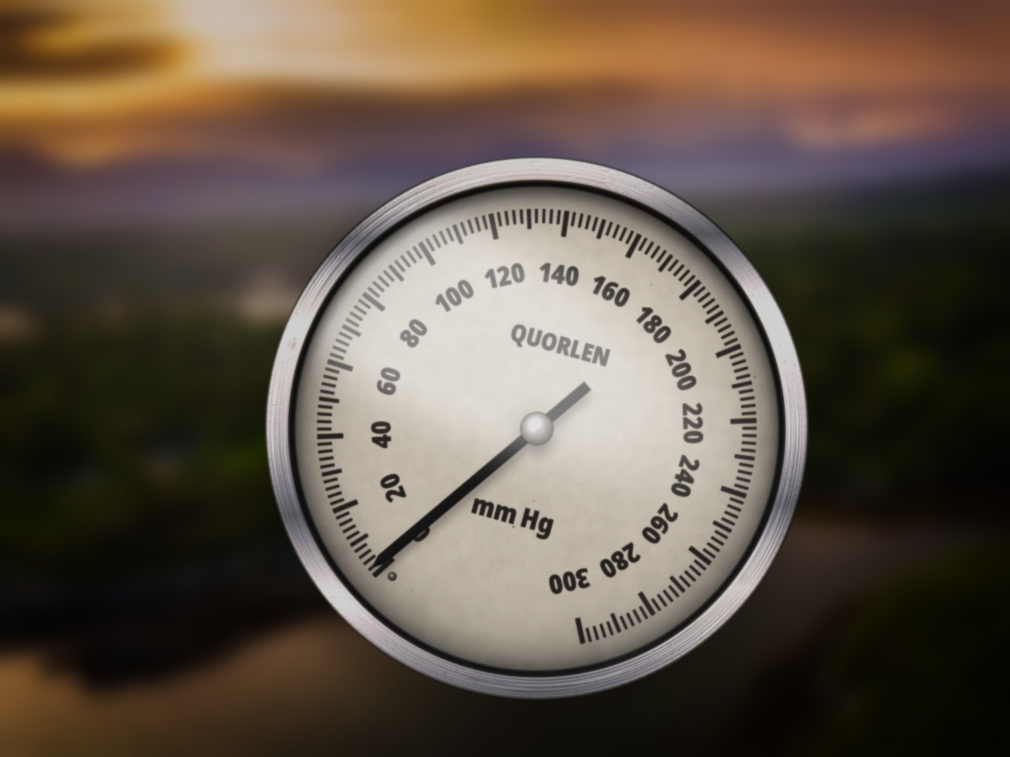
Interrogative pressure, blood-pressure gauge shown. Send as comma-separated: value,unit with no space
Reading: 2,mmHg
